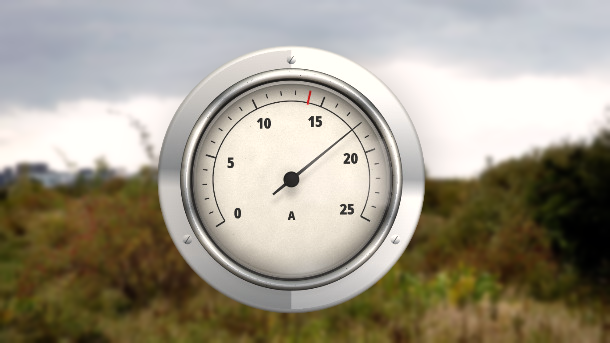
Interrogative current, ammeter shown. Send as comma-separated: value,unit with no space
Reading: 18,A
